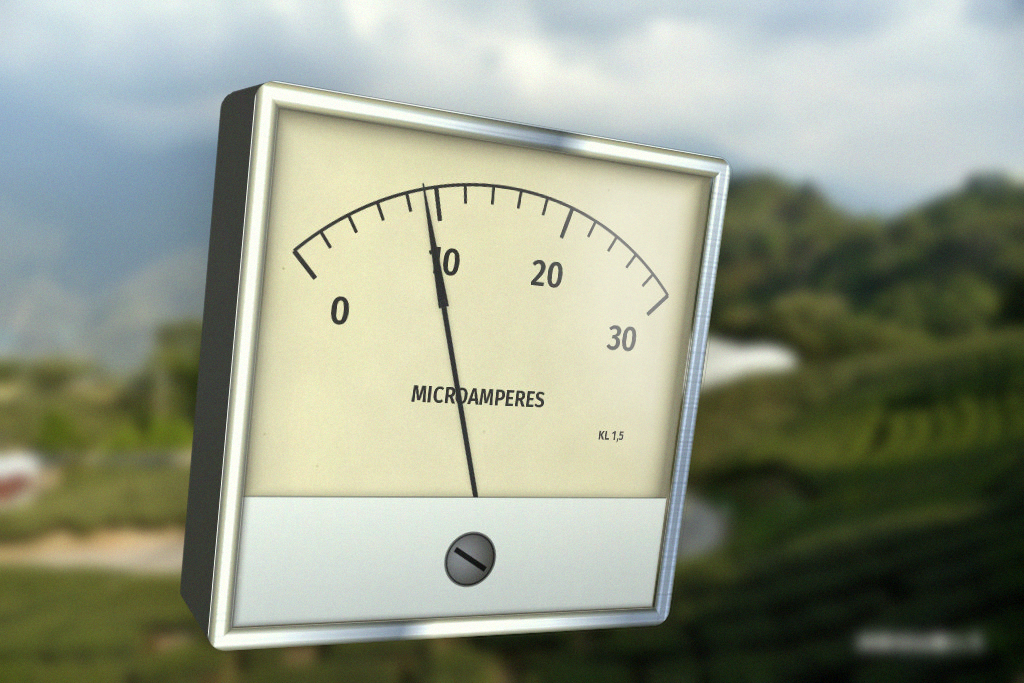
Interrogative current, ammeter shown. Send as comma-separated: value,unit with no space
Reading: 9,µA
